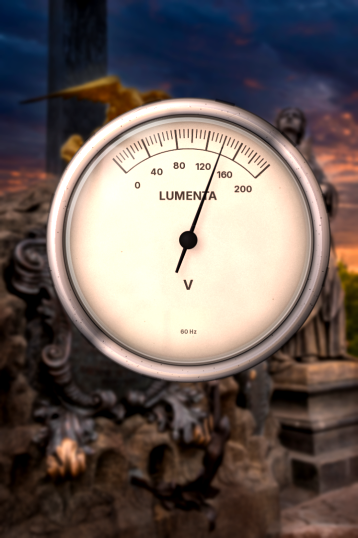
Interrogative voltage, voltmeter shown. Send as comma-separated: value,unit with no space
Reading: 140,V
